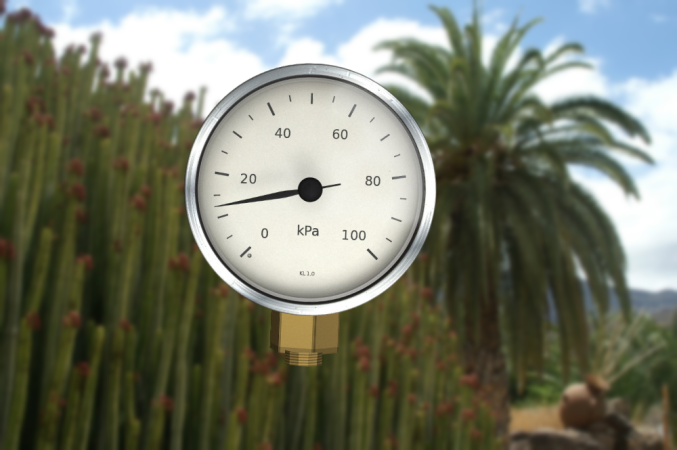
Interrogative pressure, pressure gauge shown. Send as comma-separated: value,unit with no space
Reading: 12.5,kPa
